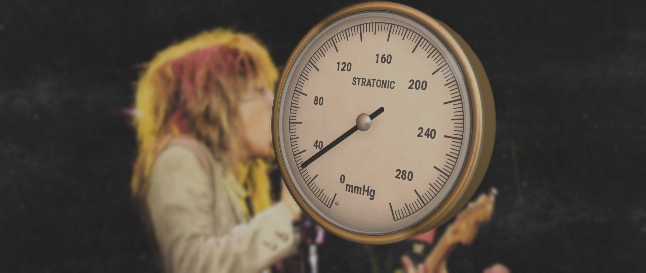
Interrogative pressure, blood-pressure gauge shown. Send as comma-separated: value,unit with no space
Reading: 30,mmHg
